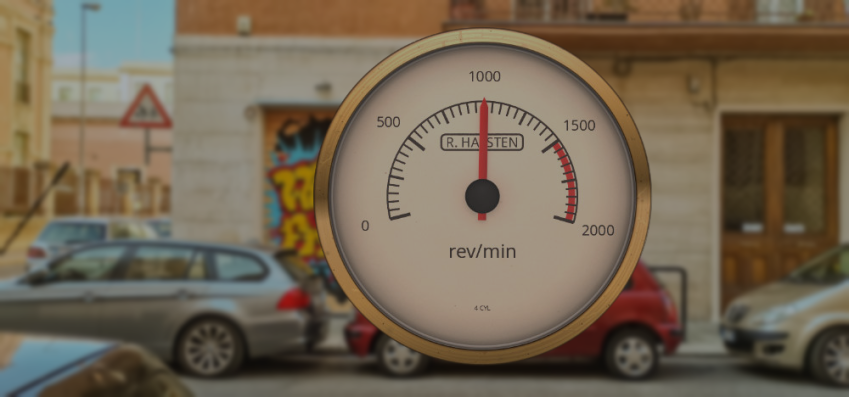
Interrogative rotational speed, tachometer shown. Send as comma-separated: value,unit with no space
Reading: 1000,rpm
